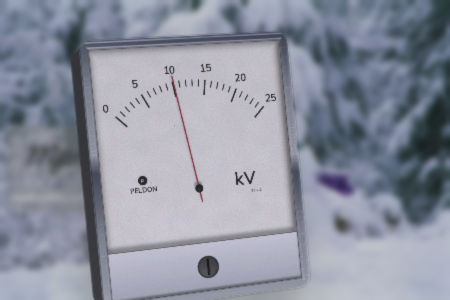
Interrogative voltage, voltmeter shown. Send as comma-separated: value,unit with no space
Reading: 10,kV
